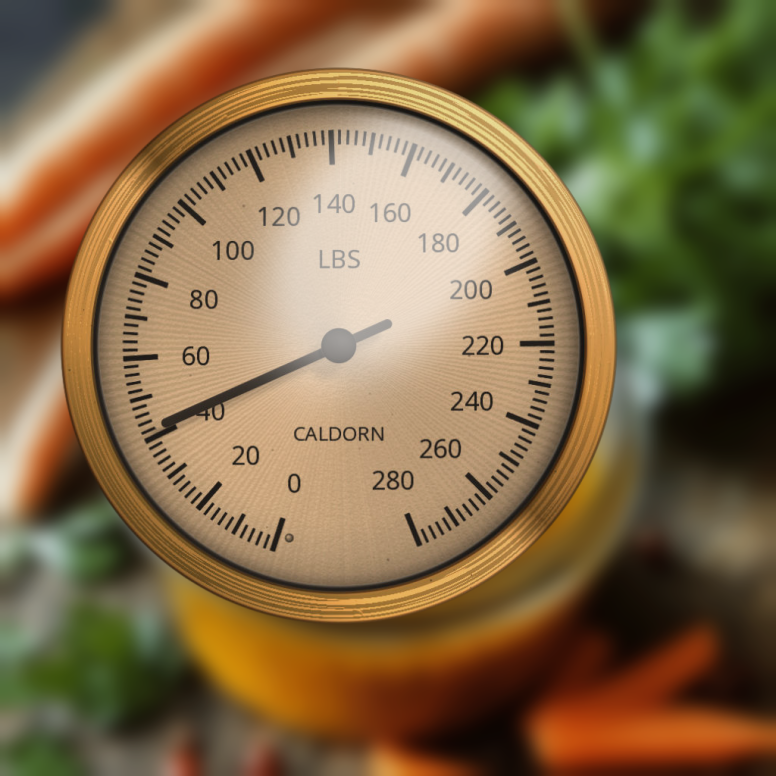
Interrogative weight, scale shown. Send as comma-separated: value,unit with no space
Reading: 42,lb
